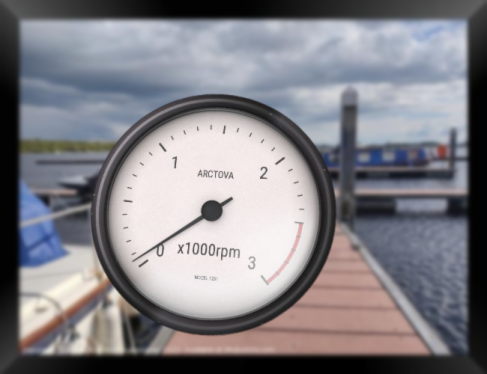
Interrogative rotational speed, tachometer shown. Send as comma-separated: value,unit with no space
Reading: 50,rpm
